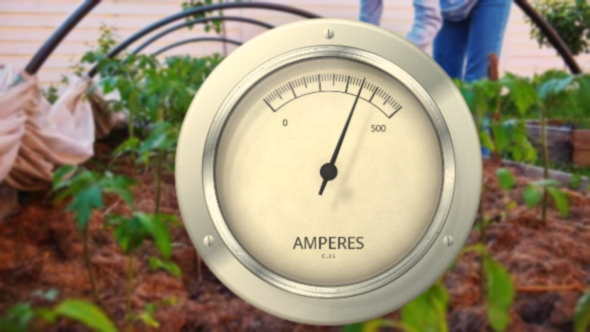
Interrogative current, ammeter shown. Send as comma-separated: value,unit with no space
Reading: 350,A
